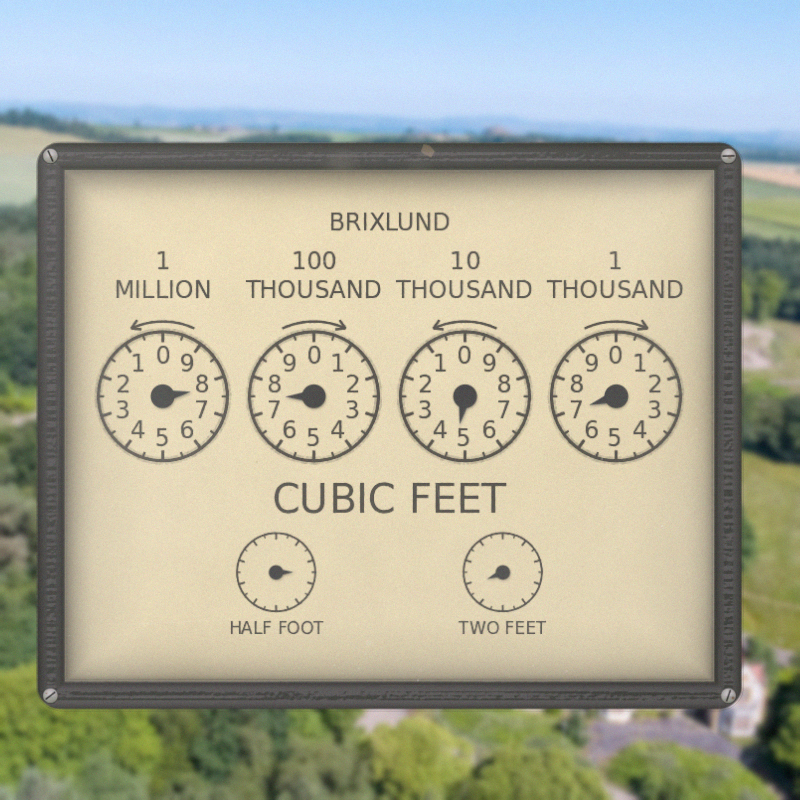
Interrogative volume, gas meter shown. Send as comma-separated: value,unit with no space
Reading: 774700,ft³
